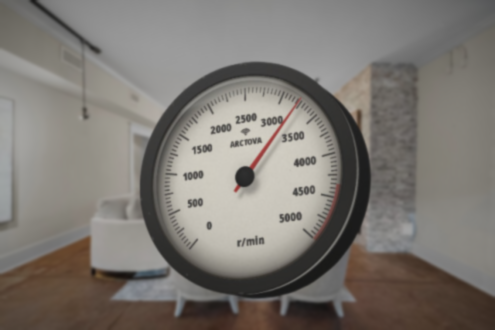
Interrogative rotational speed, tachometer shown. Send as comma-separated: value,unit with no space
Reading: 3250,rpm
